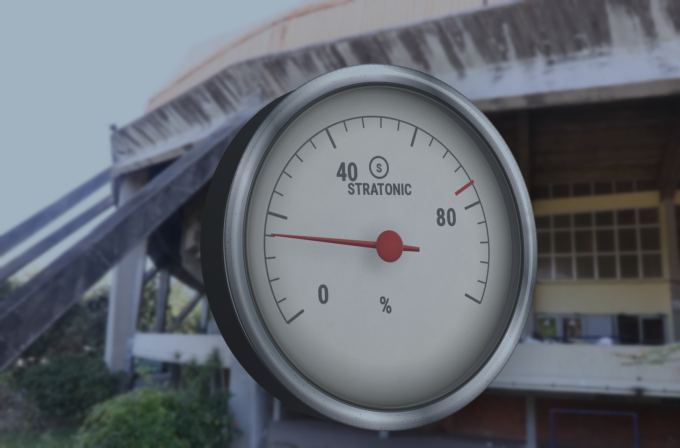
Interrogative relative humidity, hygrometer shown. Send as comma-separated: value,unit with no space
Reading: 16,%
